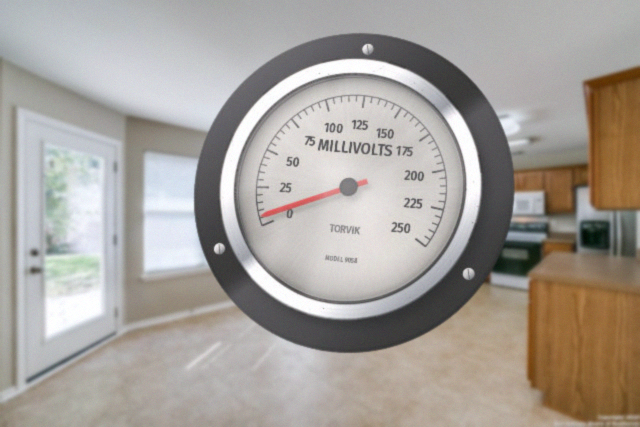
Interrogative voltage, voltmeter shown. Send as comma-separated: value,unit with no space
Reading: 5,mV
